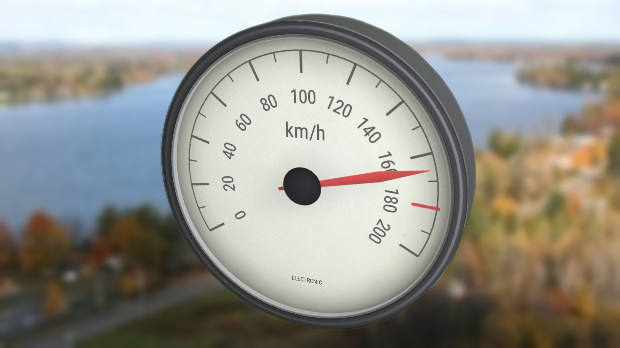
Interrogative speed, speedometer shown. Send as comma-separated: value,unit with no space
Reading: 165,km/h
